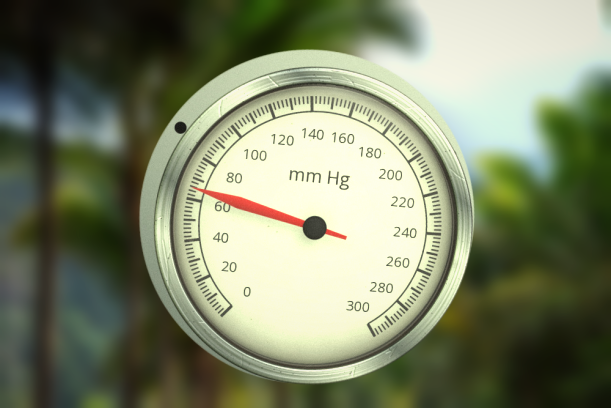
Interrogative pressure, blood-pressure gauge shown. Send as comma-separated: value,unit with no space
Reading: 66,mmHg
